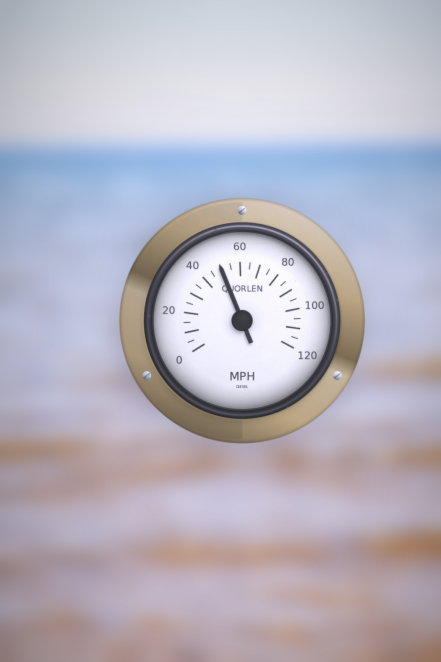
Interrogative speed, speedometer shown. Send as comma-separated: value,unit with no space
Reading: 50,mph
